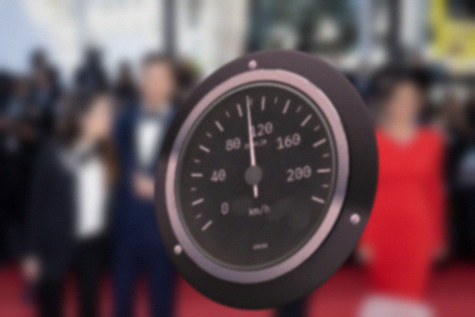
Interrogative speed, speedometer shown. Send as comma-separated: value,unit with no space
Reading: 110,km/h
